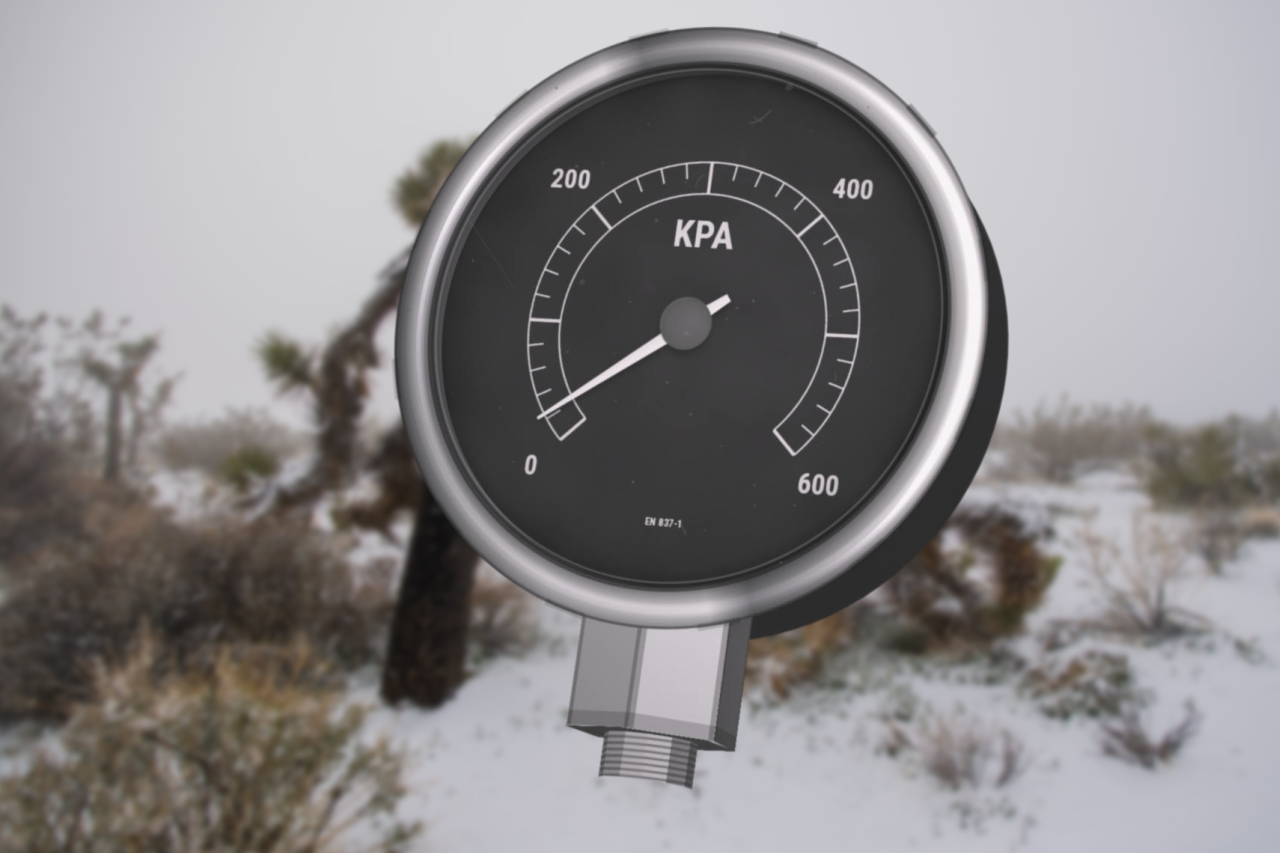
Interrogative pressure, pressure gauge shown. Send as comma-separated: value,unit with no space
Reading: 20,kPa
